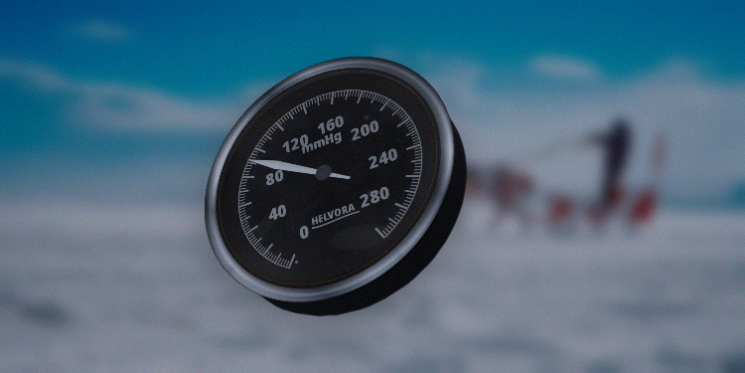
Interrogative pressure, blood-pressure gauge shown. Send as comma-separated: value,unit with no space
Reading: 90,mmHg
